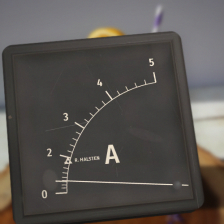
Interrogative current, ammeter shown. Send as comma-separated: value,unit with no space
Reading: 1,A
